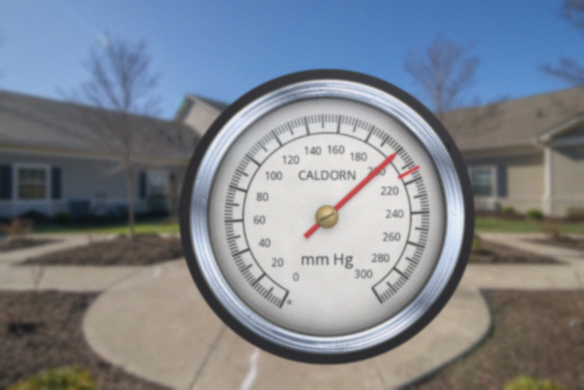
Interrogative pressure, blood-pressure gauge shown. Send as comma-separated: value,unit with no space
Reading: 200,mmHg
